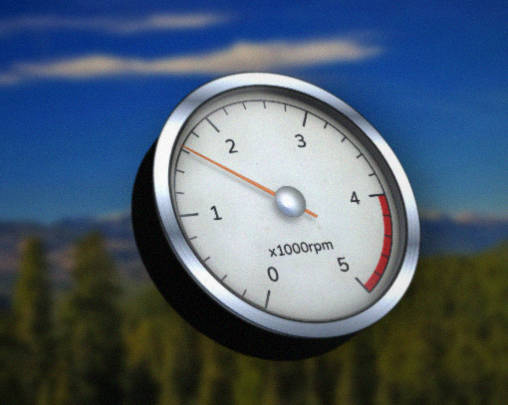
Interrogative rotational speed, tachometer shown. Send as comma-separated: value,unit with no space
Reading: 1600,rpm
